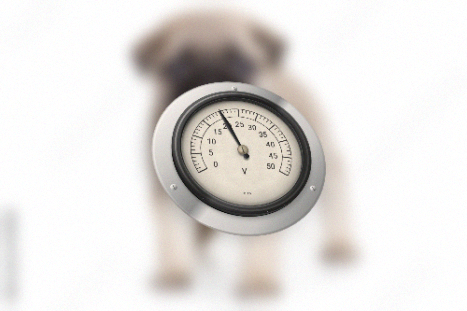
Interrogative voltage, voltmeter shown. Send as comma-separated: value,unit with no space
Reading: 20,V
